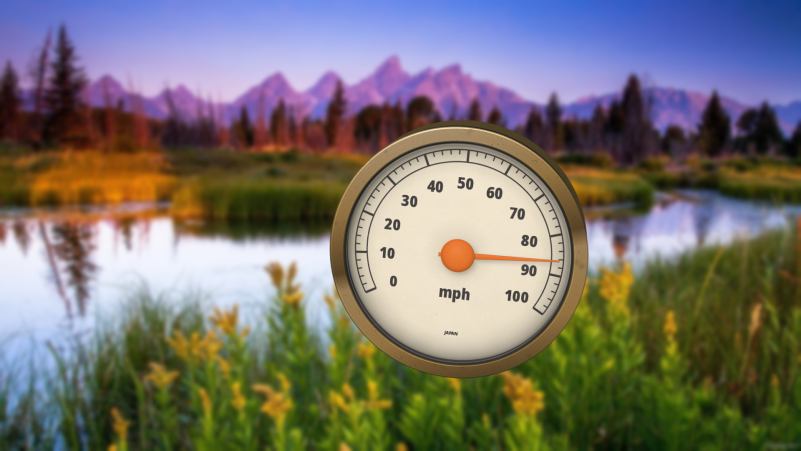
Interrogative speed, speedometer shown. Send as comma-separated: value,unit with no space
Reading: 86,mph
